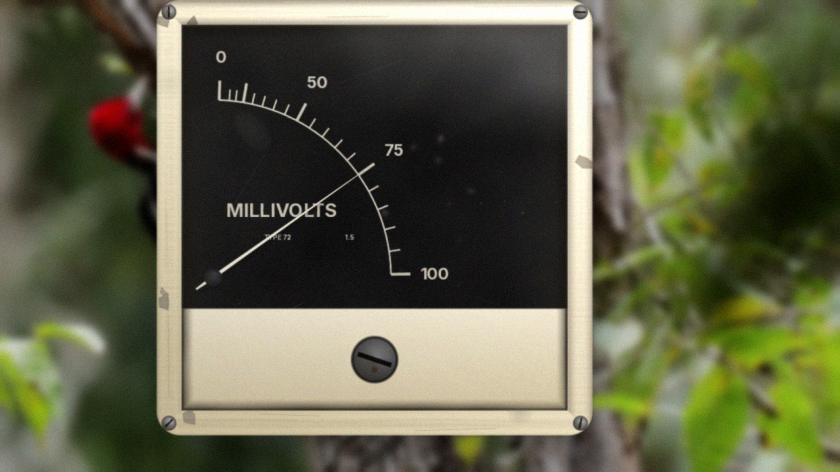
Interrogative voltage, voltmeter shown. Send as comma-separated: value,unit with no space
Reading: 75,mV
